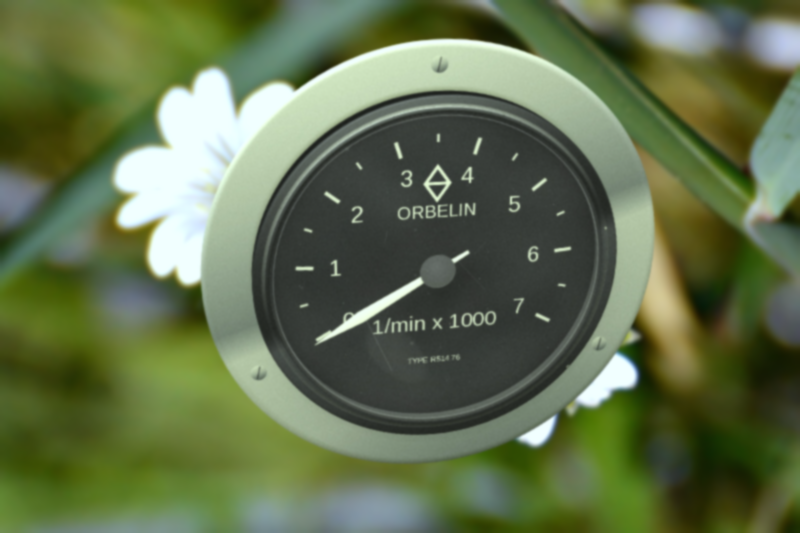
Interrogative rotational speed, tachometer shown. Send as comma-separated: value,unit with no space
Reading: 0,rpm
